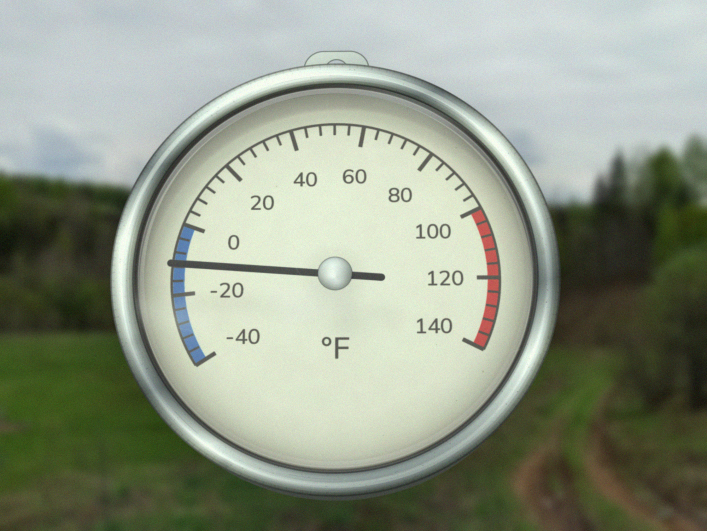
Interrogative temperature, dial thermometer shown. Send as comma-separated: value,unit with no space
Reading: -12,°F
